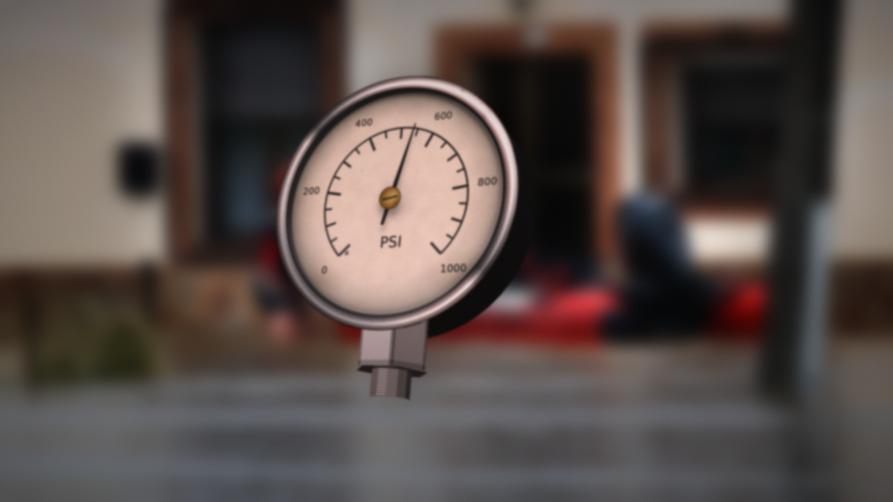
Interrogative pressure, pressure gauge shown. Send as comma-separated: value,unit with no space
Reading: 550,psi
